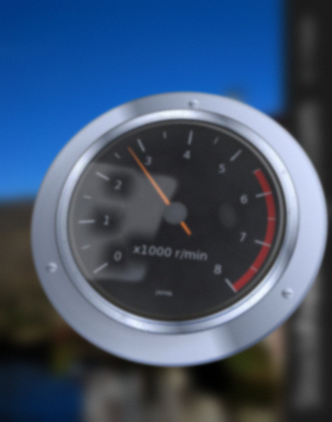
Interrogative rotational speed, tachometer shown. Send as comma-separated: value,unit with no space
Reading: 2750,rpm
